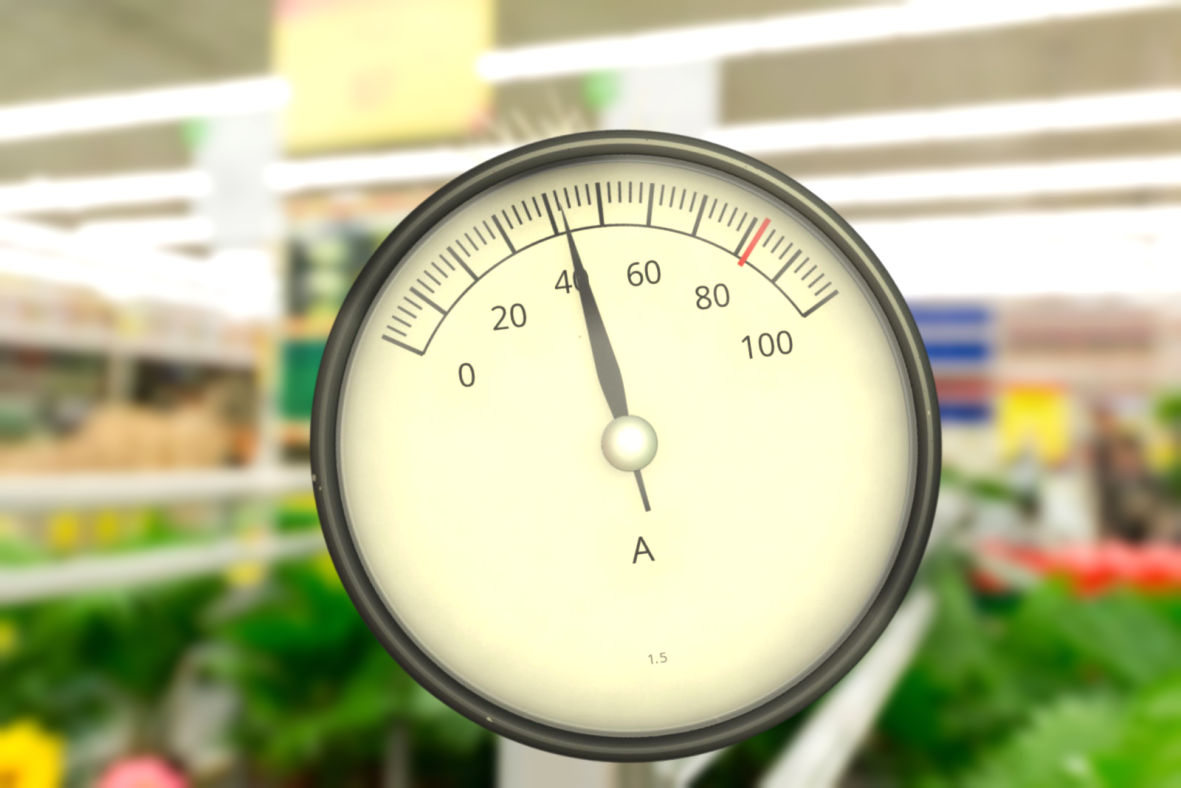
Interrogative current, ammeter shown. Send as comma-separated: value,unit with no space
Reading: 42,A
